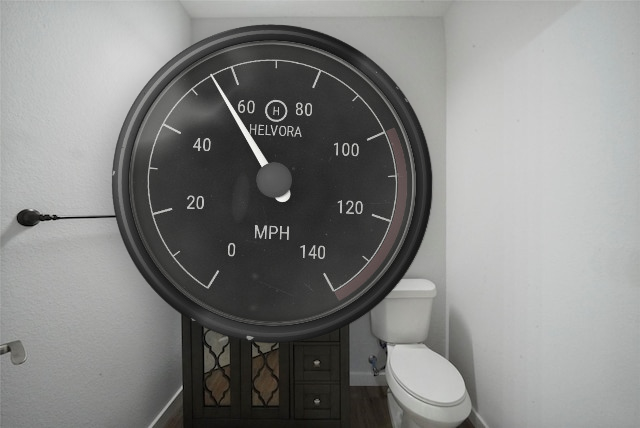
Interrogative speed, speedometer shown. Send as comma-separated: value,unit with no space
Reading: 55,mph
